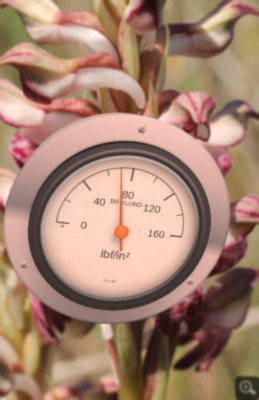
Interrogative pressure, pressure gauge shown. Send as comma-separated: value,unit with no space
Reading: 70,psi
